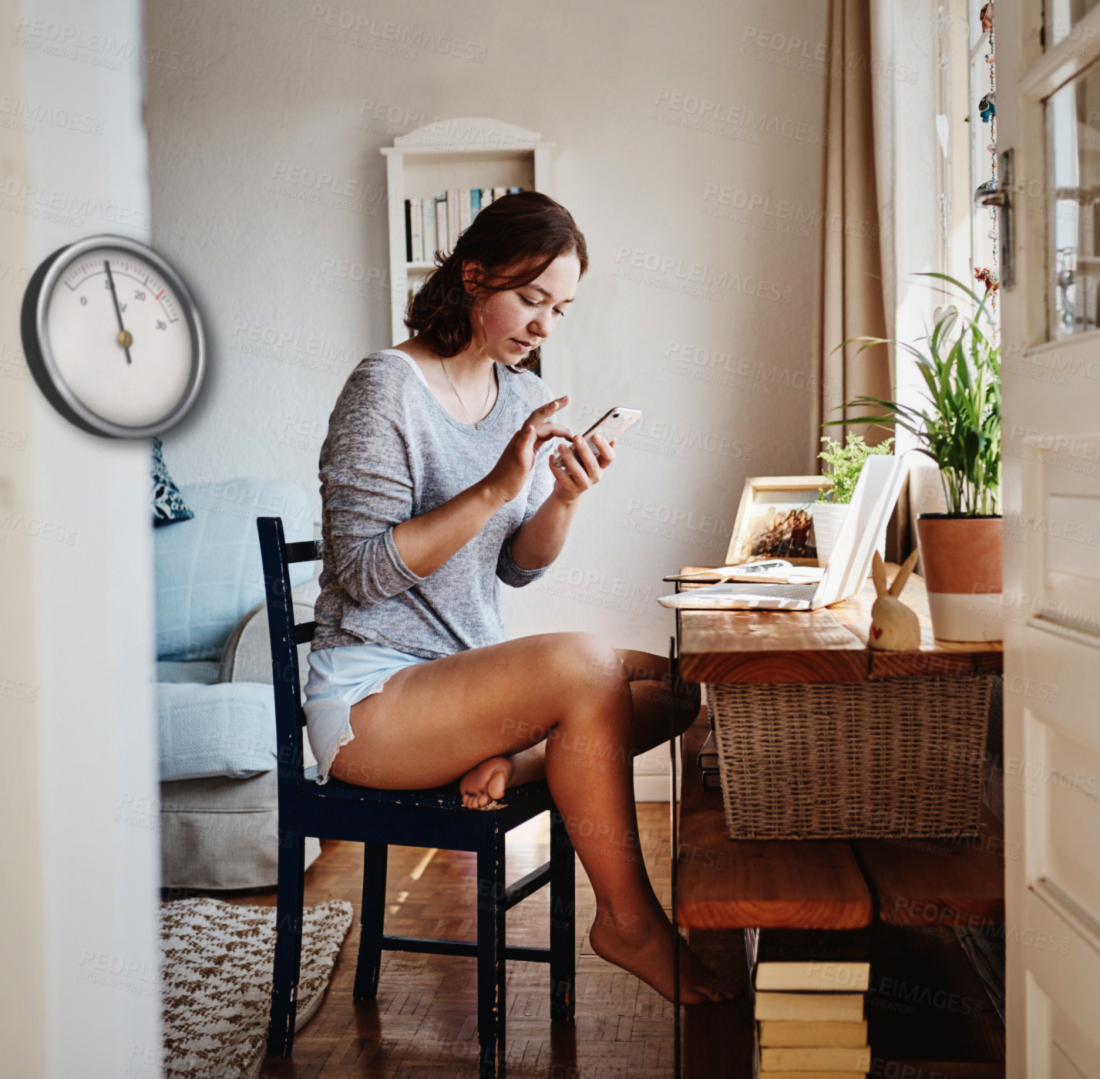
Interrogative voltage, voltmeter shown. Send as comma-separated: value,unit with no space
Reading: 10,V
